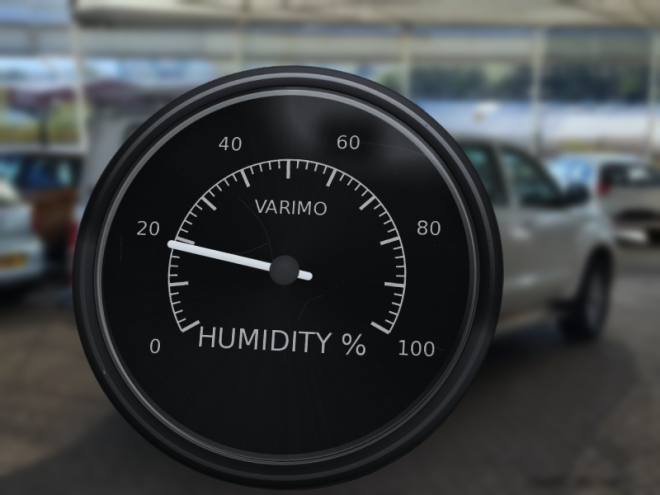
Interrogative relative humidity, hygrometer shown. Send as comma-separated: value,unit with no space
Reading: 18,%
